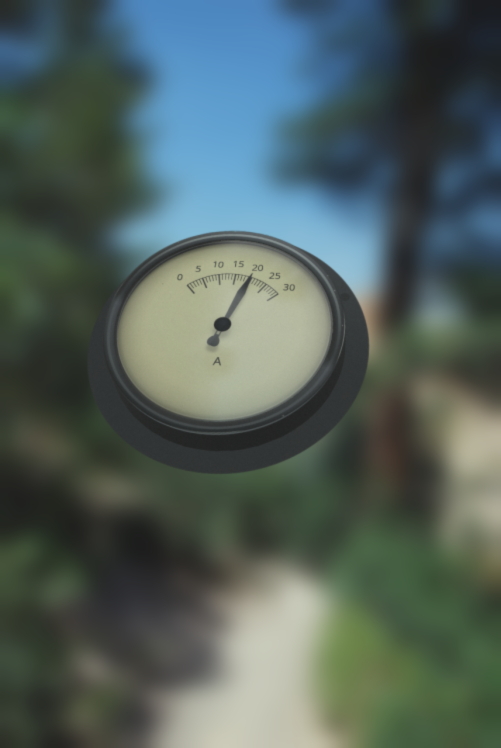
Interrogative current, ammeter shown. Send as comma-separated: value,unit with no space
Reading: 20,A
